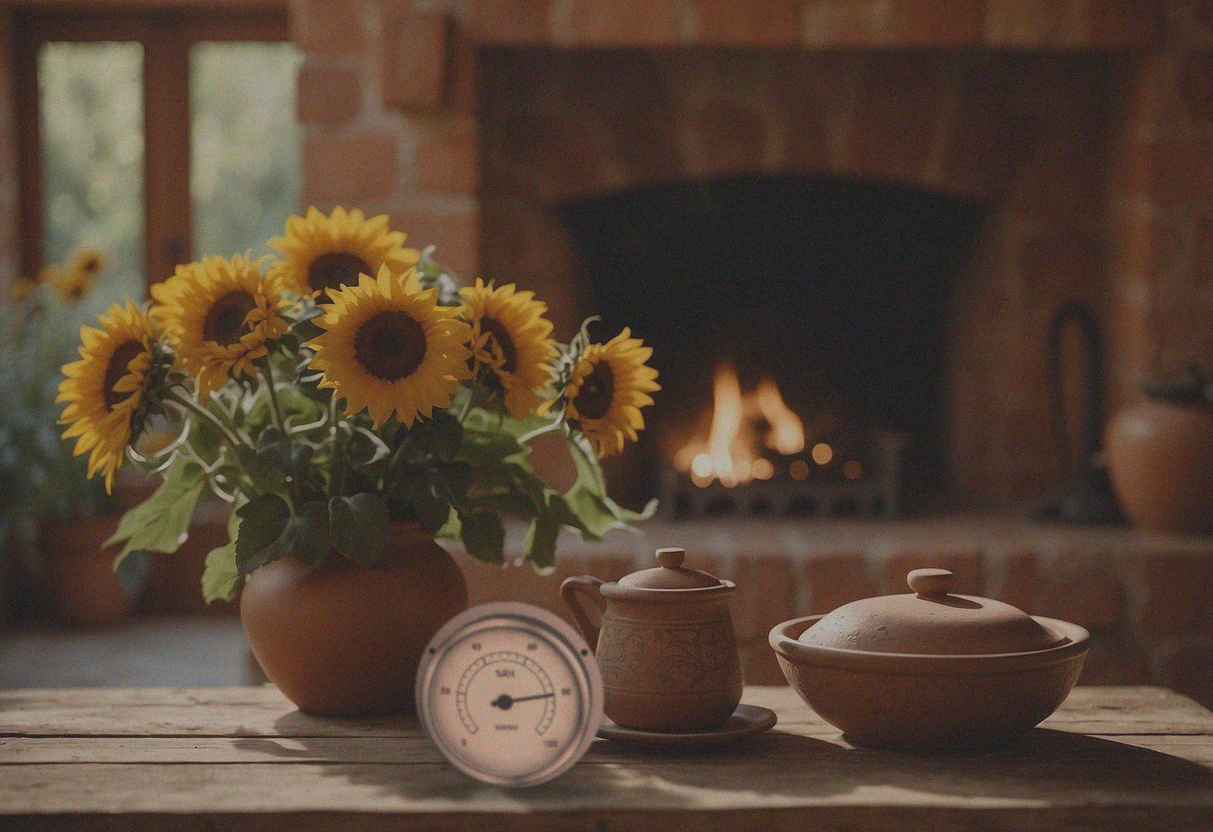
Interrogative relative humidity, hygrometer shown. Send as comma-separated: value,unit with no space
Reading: 80,%
